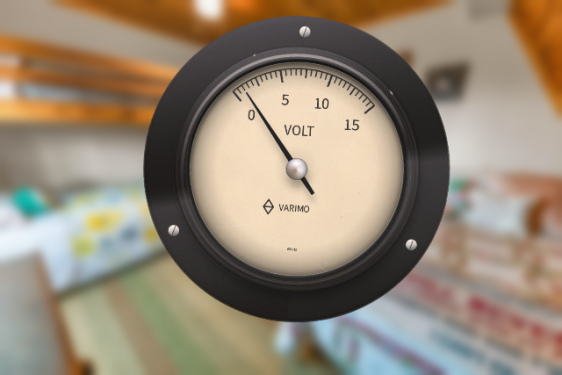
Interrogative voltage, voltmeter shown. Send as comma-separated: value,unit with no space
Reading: 1,V
